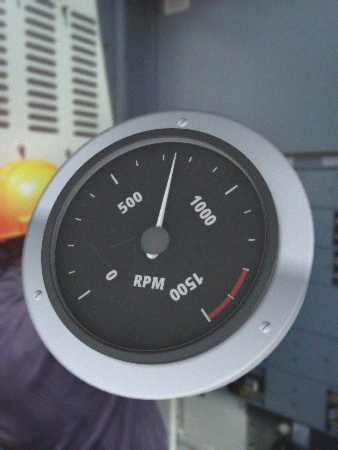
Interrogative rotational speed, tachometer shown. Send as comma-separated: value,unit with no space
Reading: 750,rpm
